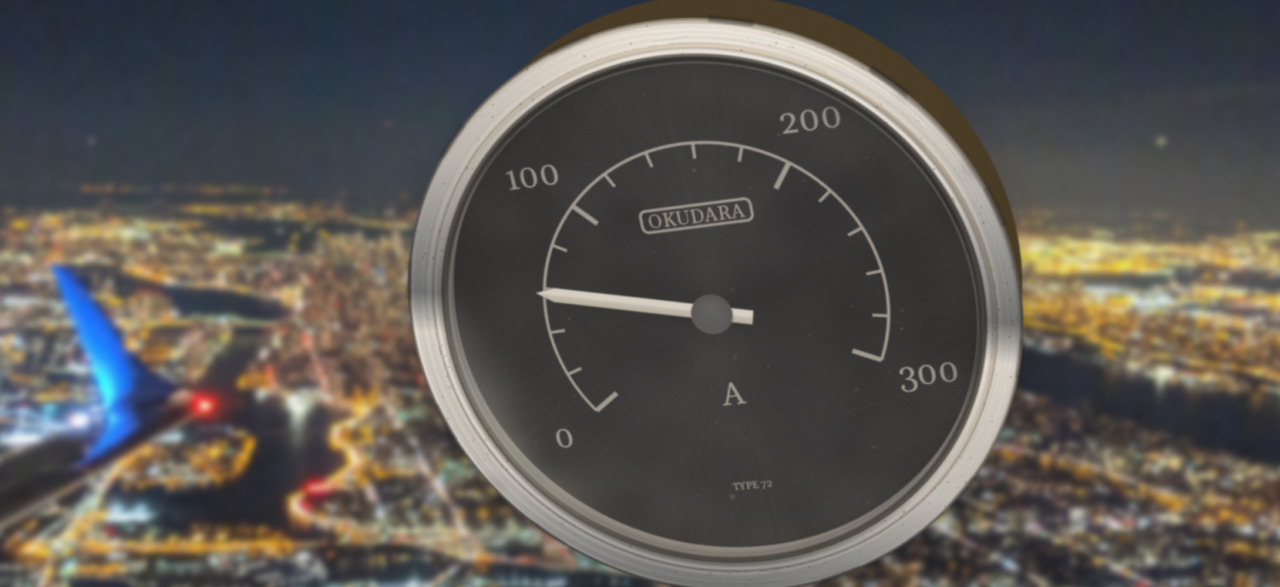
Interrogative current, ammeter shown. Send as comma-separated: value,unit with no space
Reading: 60,A
